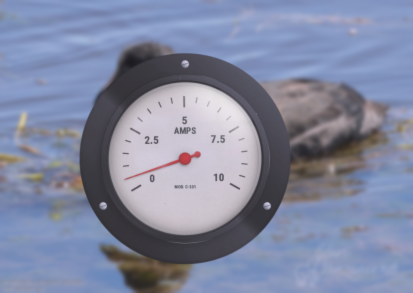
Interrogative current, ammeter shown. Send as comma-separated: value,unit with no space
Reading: 0.5,A
